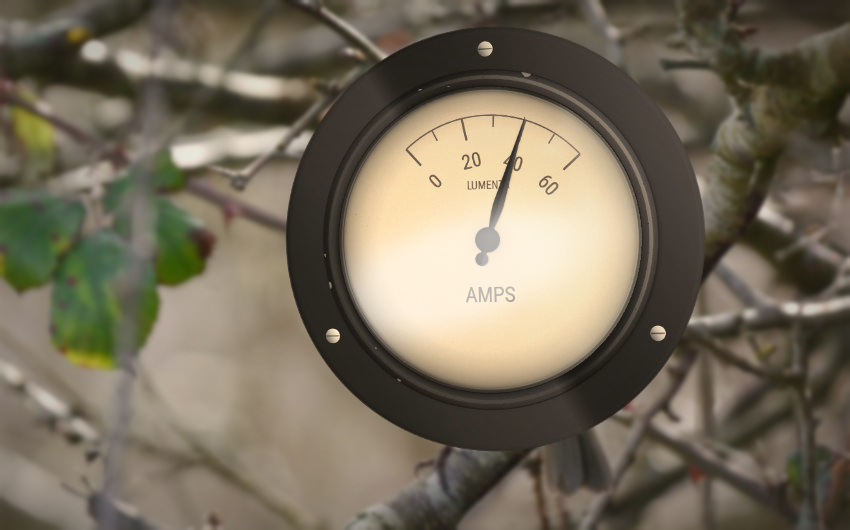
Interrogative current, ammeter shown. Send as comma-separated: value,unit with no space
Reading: 40,A
